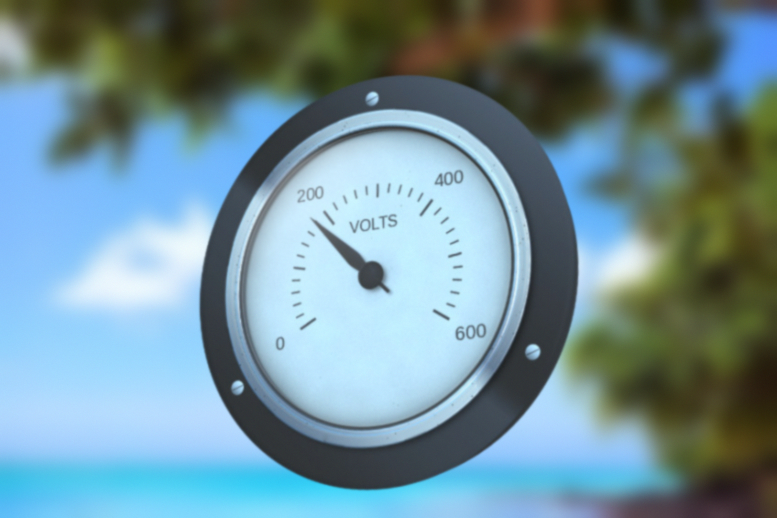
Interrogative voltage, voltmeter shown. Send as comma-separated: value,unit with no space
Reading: 180,V
